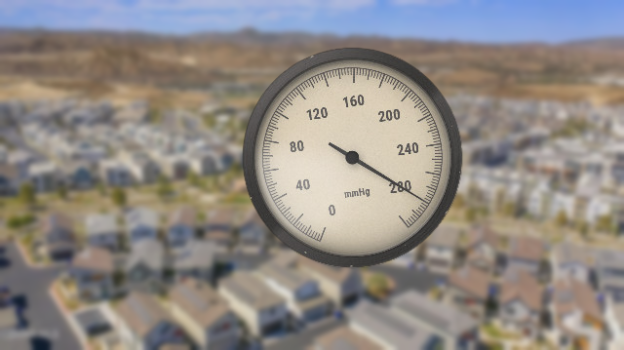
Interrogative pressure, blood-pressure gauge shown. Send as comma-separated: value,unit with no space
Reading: 280,mmHg
